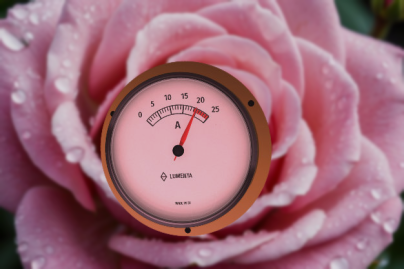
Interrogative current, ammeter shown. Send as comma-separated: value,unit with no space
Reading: 20,A
